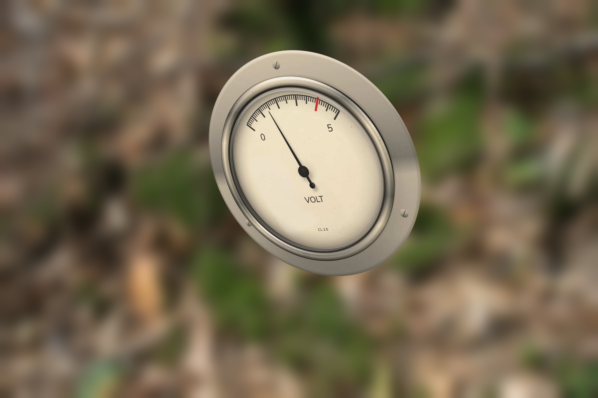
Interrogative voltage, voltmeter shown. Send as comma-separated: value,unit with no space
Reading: 1.5,V
